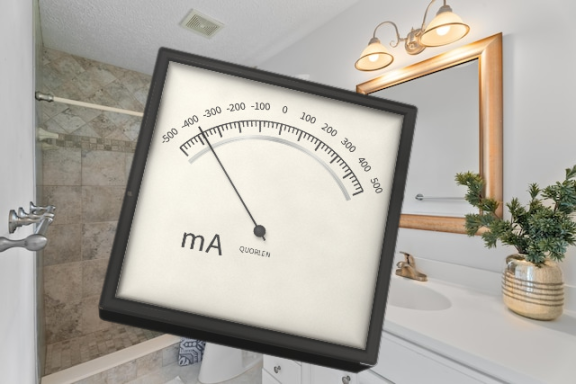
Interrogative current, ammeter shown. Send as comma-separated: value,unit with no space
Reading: -380,mA
